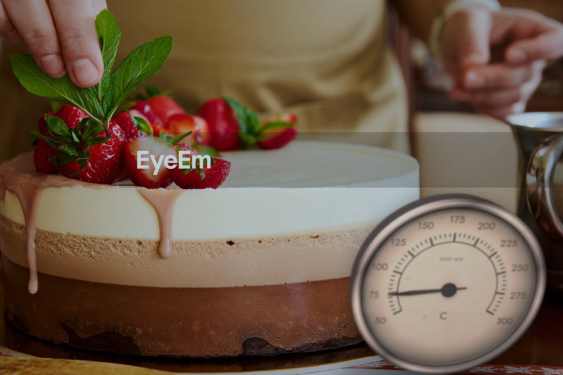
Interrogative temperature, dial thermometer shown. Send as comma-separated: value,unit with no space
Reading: 75,°C
